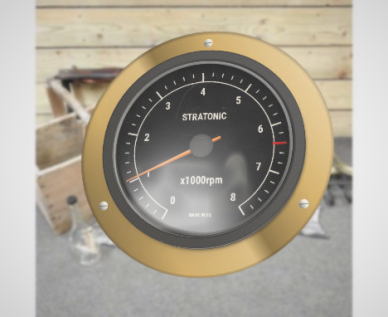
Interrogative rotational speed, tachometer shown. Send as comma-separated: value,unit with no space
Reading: 1000,rpm
